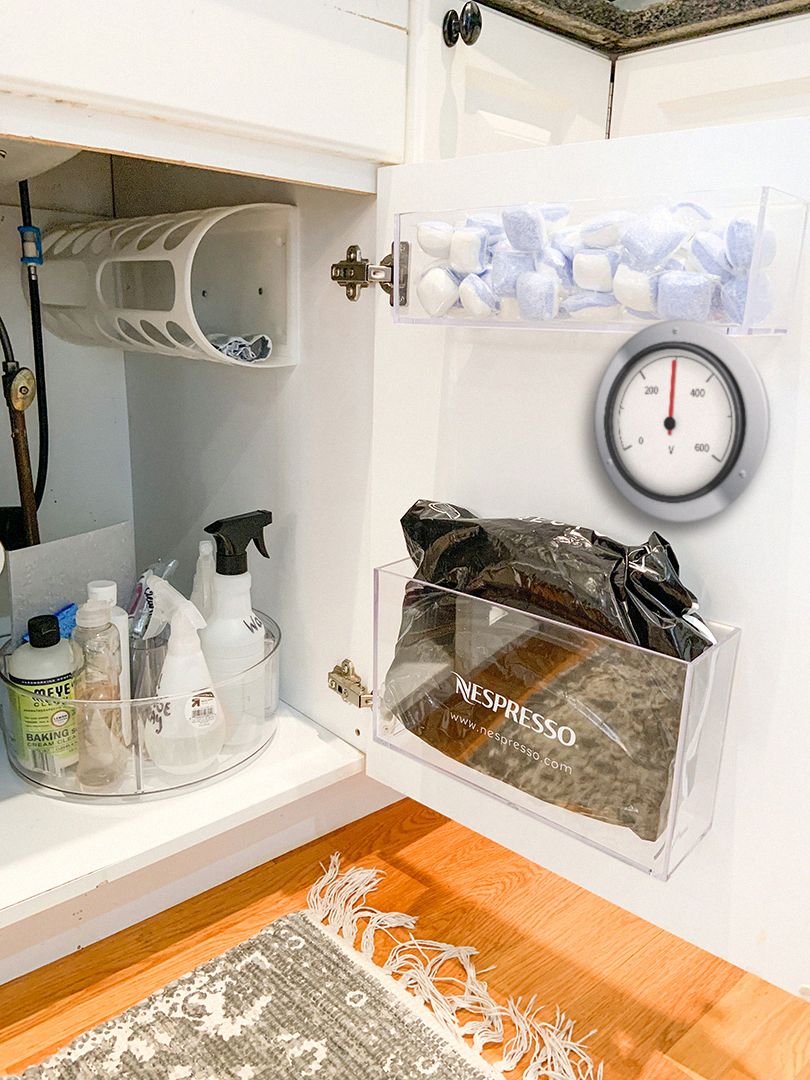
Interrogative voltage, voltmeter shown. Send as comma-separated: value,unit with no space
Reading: 300,V
